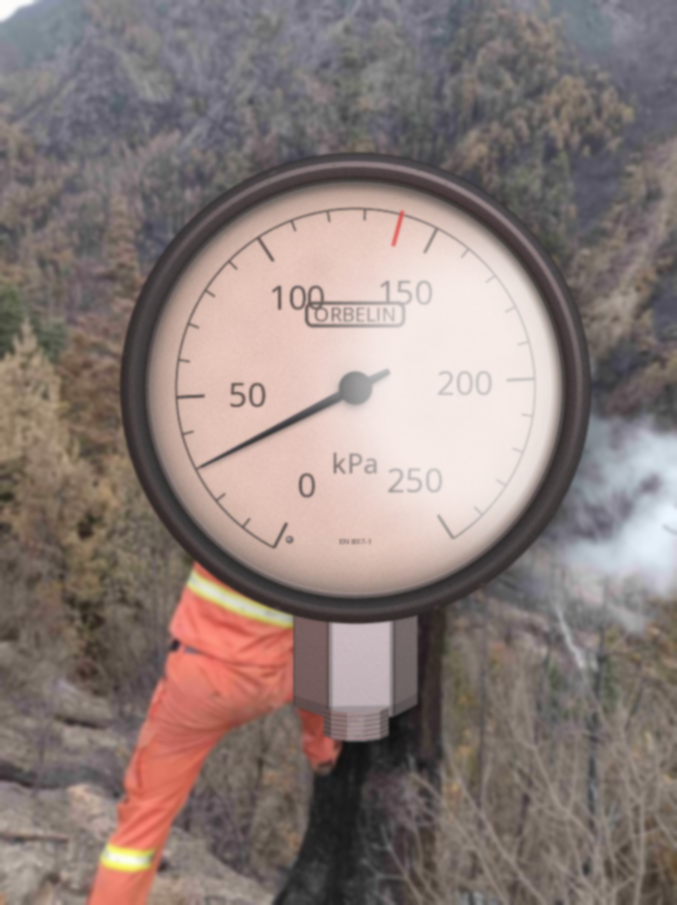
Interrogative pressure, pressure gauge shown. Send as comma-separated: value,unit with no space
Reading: 30,kPa
